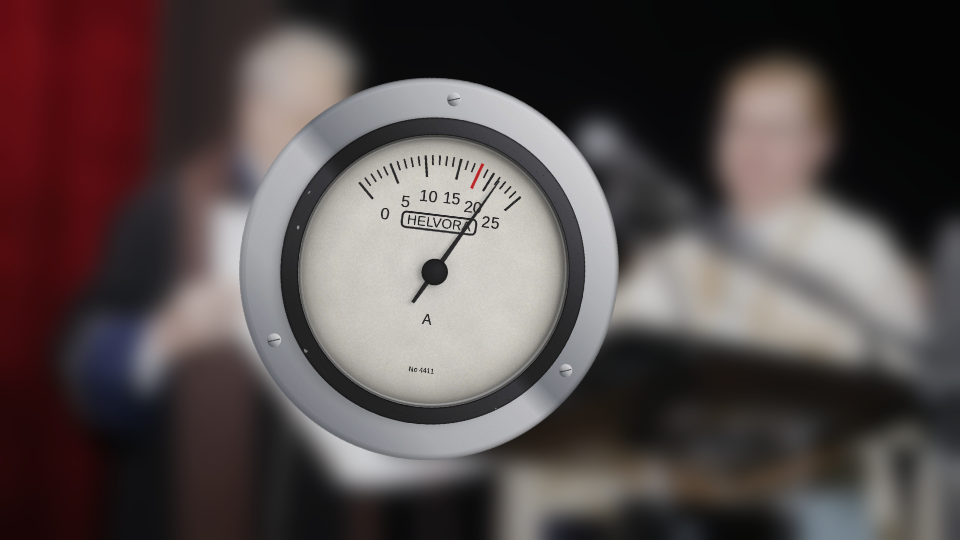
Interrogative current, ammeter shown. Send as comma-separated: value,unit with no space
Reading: 21,A
